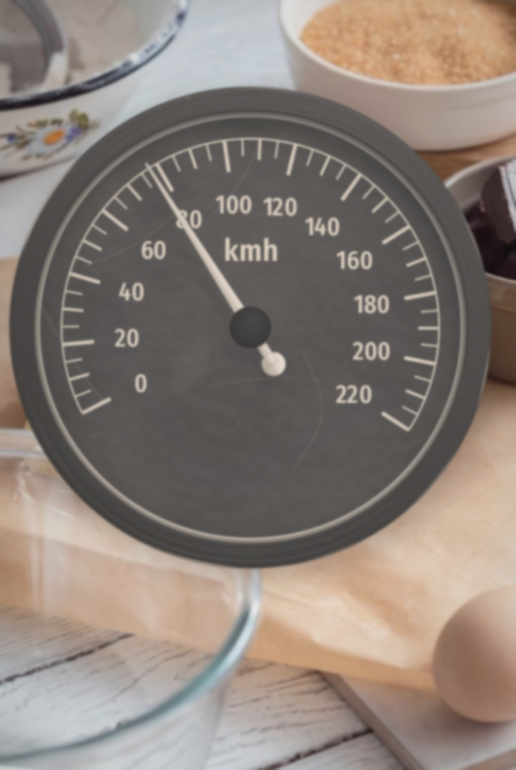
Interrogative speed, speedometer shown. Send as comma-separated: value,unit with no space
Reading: 77.5,km/h
